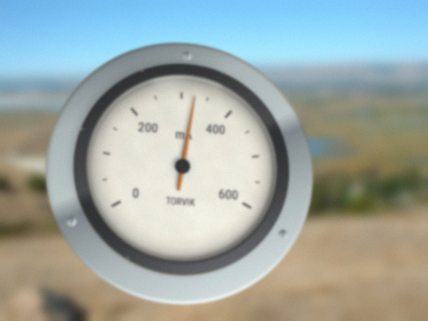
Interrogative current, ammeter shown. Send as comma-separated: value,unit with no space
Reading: 325,mA
